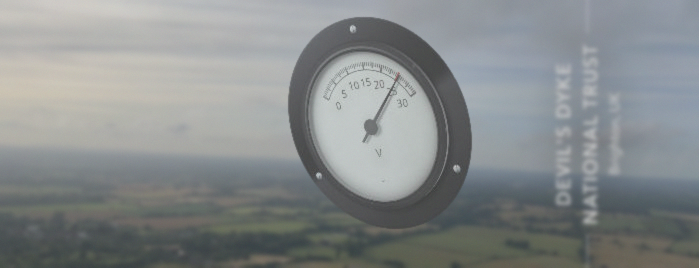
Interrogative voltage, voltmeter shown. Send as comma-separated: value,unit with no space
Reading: 25,V
